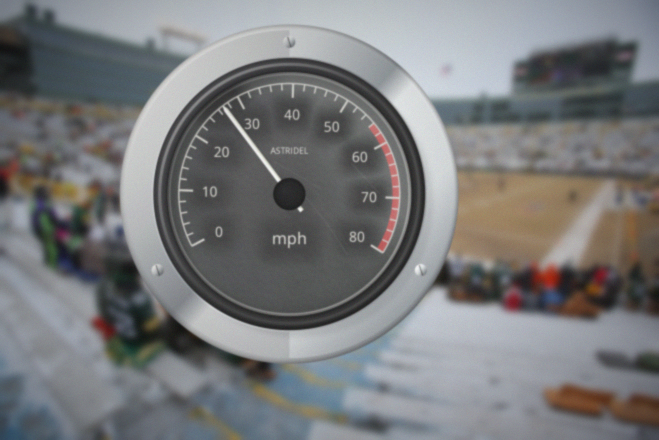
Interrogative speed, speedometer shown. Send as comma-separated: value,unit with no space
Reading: 27,mph
